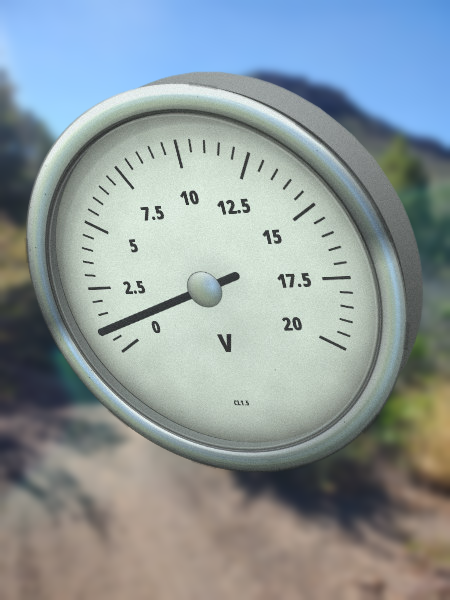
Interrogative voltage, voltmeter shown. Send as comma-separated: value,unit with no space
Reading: 1,V
